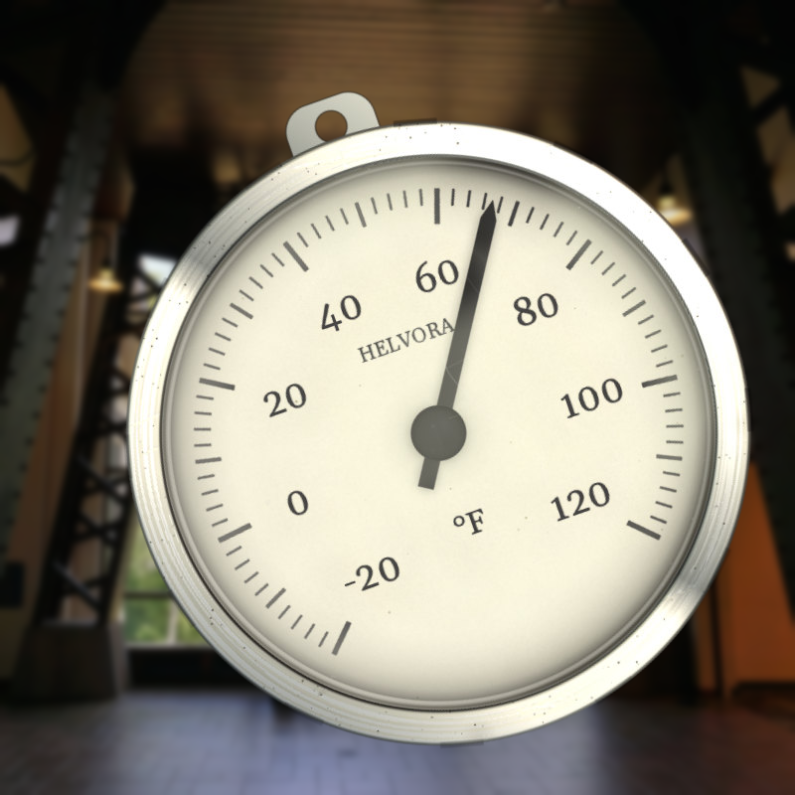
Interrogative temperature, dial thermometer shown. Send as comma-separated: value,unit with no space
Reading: 67,°F
